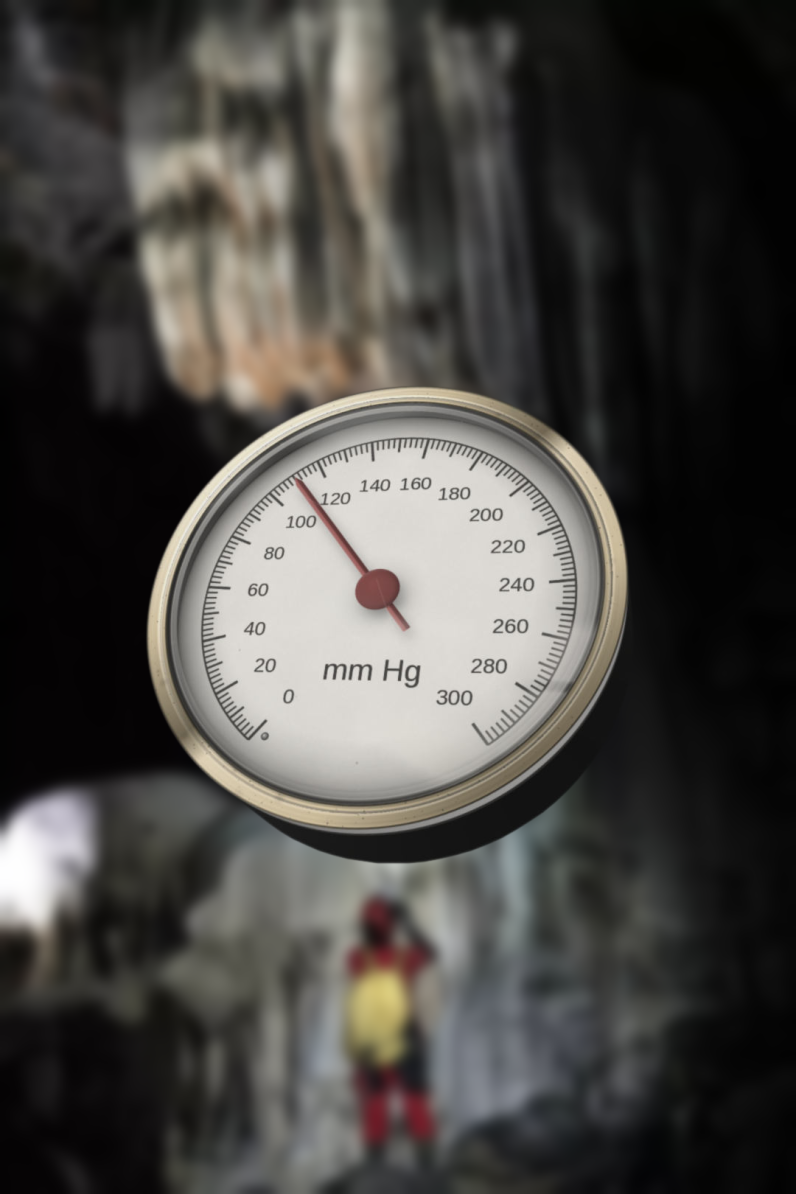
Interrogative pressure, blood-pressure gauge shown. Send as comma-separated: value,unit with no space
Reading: 110,mmHg
